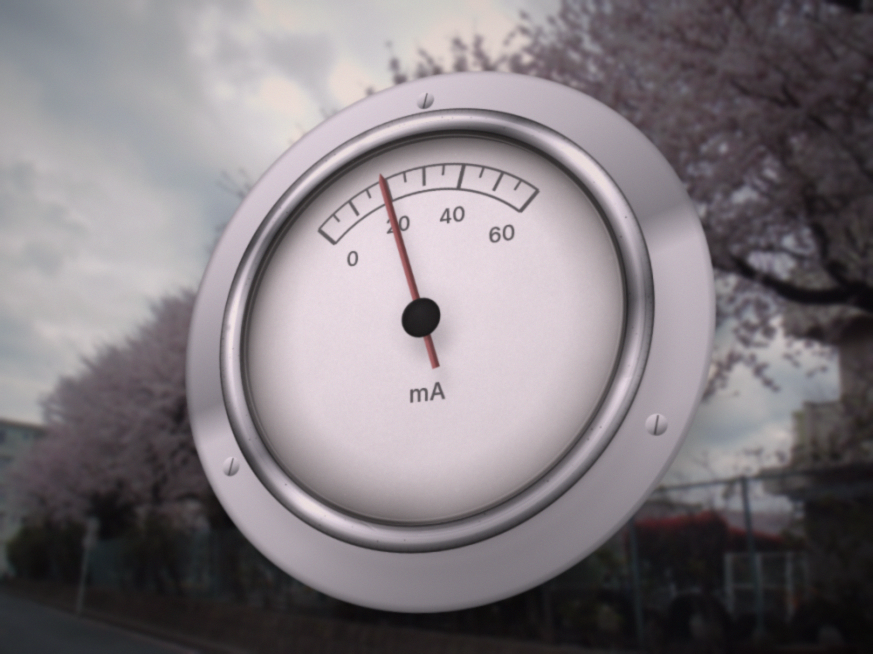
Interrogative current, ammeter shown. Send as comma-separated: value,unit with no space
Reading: 20,mA
